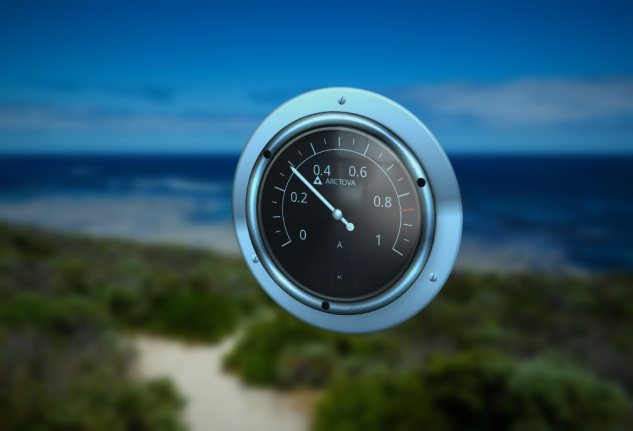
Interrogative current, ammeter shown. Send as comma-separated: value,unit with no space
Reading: 0.3,A
